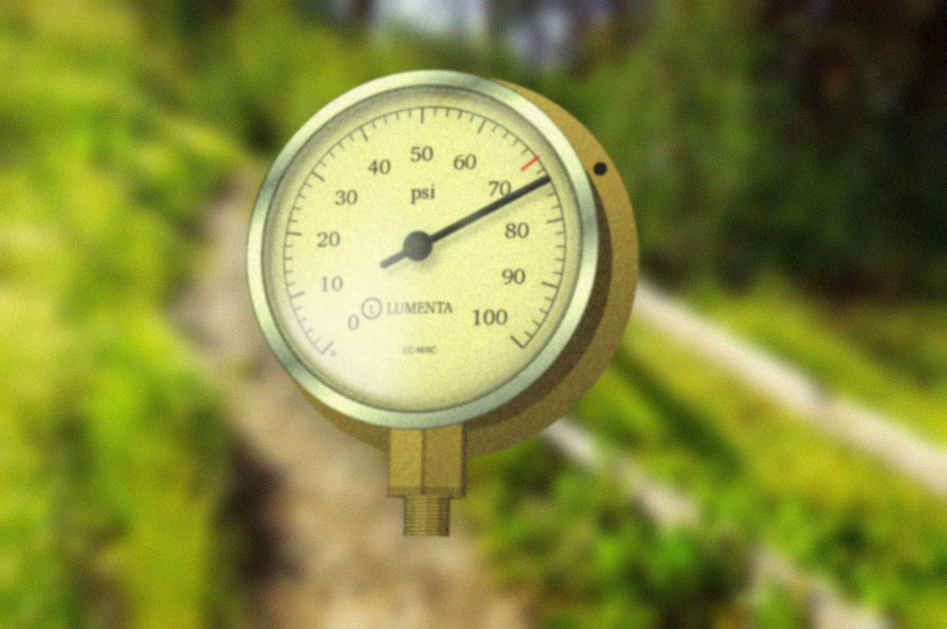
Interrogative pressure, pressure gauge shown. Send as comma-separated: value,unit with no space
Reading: 74,psi
